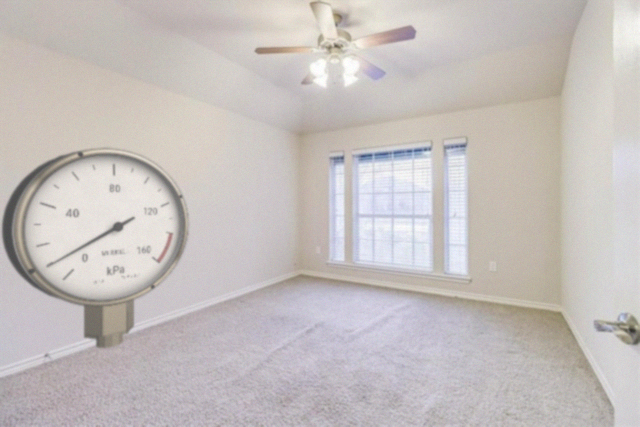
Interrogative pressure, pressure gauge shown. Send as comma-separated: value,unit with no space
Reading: 10,kPa
